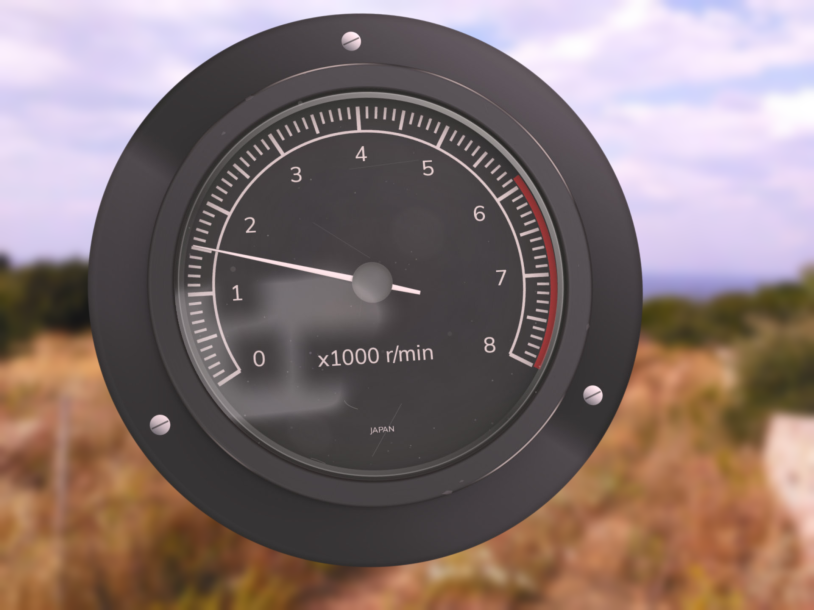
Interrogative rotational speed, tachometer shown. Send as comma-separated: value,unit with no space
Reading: 1500,rpm
